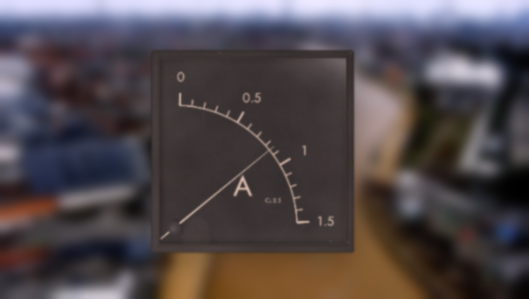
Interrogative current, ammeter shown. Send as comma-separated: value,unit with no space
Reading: 0.85,A
